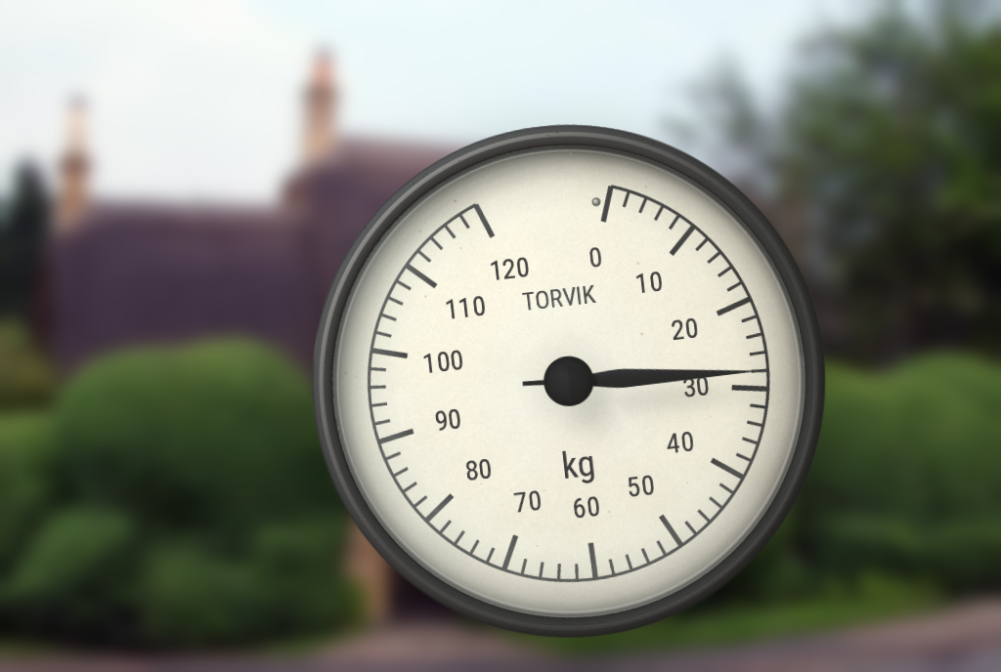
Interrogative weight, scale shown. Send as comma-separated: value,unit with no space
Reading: 28,kg
